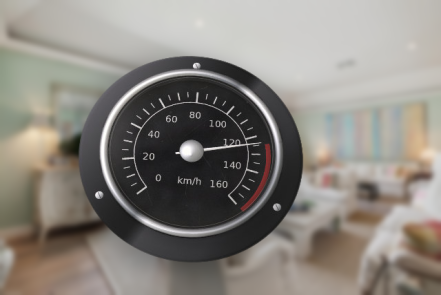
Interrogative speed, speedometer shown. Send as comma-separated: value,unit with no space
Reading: 125,km/h
